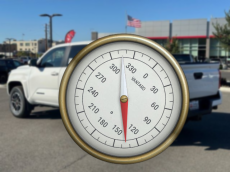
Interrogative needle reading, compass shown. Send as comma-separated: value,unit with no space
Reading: 135,°
